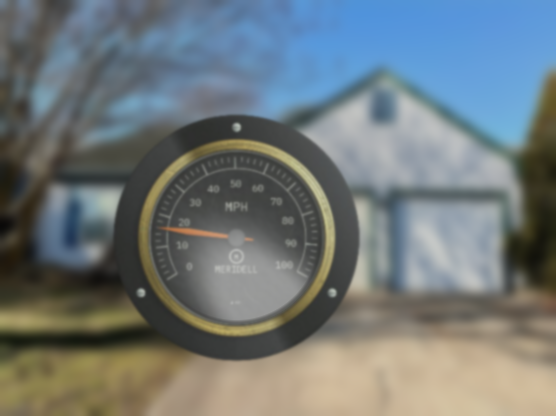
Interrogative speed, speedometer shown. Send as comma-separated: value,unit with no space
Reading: 16,mph
